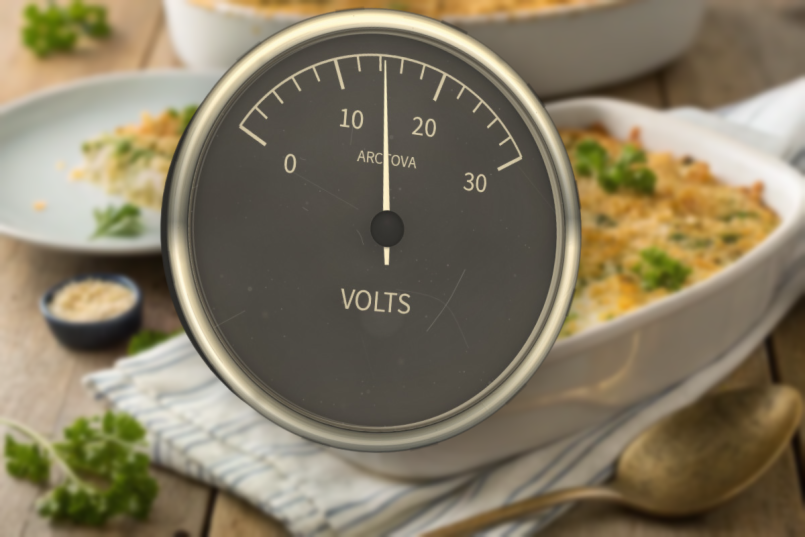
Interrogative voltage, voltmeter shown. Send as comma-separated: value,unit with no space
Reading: 14,V
